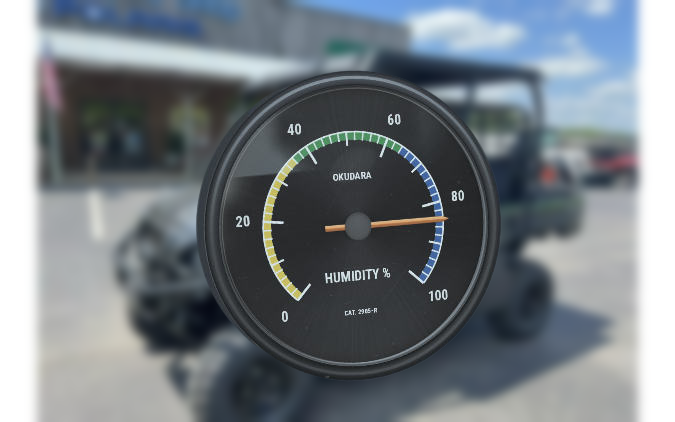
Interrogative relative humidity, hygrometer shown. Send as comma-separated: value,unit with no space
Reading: 84,%
